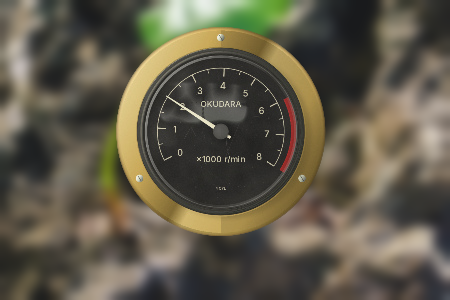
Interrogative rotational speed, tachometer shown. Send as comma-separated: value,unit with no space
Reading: 2000,rpm
